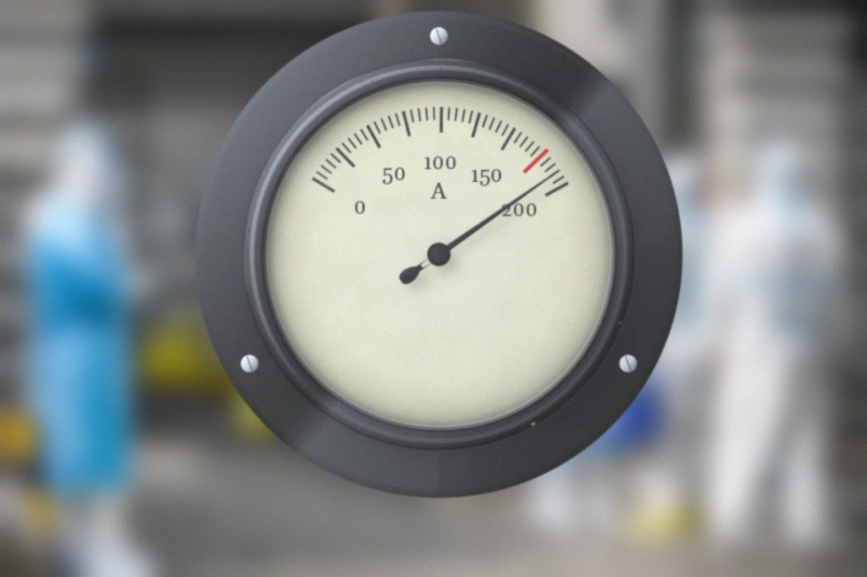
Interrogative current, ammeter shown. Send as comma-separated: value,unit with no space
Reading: 190,A
